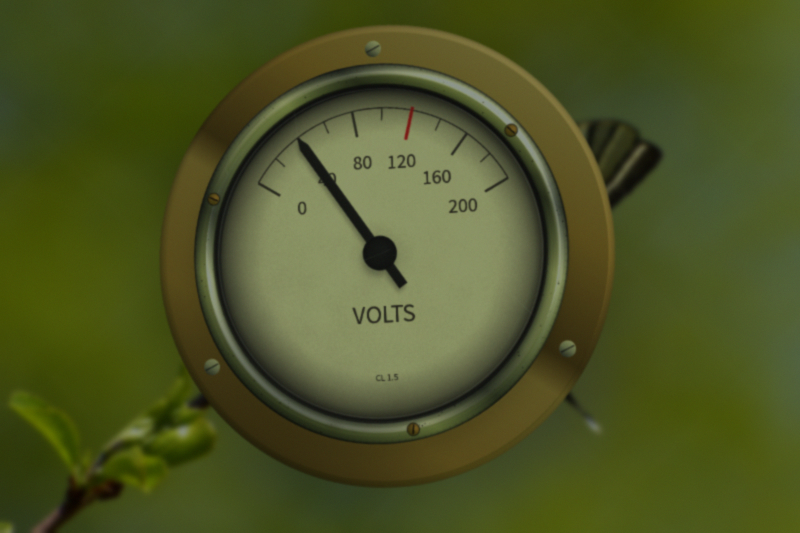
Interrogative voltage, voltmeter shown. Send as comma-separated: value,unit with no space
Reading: 40,V
